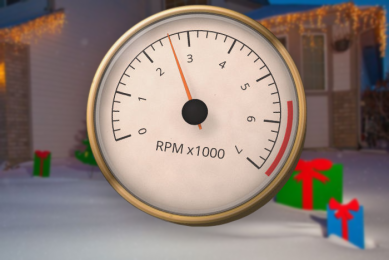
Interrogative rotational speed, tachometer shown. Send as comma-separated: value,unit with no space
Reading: 2600,rpm
